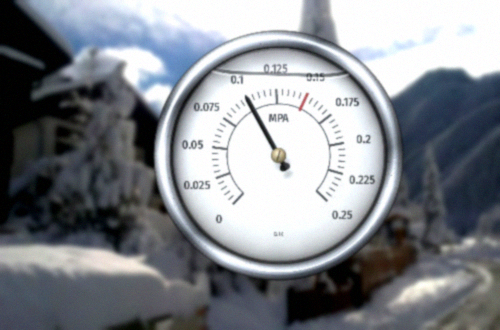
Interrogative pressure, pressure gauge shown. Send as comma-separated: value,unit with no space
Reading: 0.1,MPa
